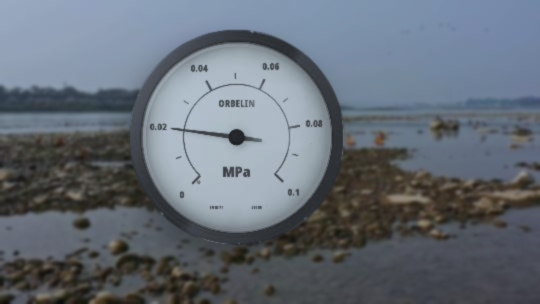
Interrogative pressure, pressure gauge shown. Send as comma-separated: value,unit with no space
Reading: 0.02,MPa
